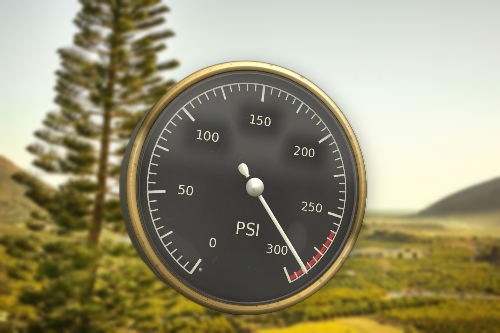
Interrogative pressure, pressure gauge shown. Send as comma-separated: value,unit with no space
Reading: 290,psi
